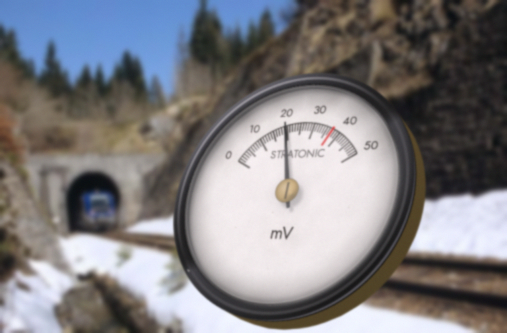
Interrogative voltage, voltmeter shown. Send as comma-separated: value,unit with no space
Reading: 20,mV
